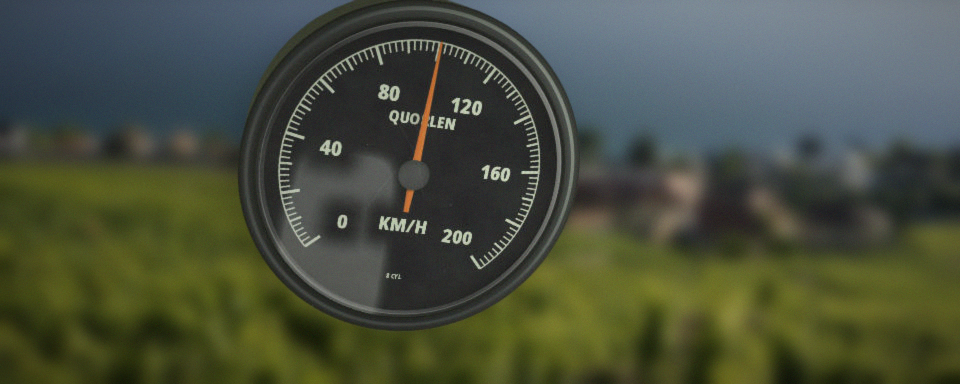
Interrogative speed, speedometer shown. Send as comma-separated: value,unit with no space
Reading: 100,km/h
